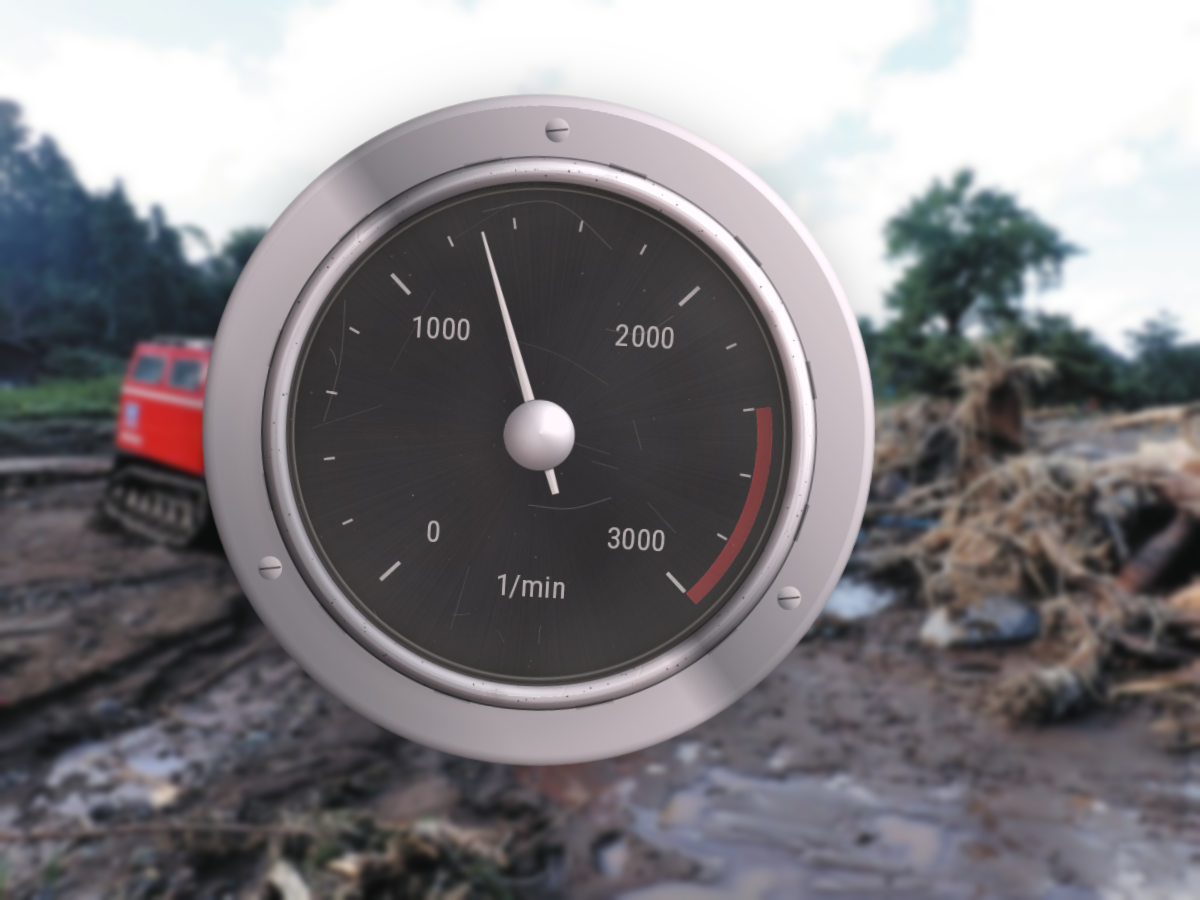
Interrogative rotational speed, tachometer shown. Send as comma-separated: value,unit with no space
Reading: 1300,rpm
